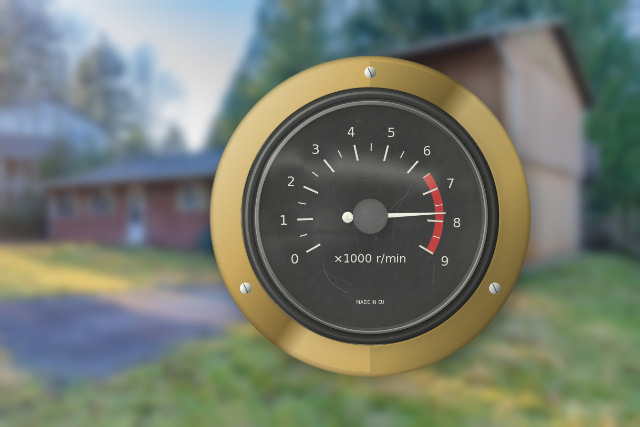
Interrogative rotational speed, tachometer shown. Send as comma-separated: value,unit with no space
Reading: 7750,rpm
